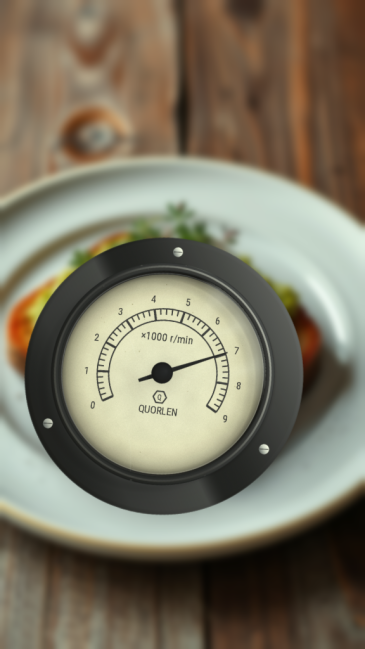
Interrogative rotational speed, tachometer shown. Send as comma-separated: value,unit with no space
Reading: 7000,rpm
